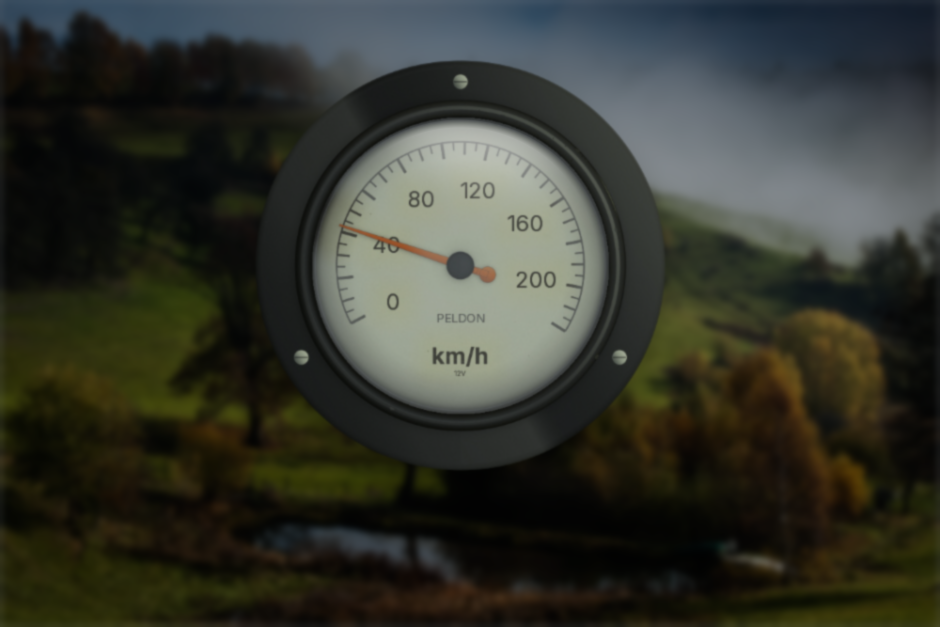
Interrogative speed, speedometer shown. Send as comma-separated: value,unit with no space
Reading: 42.5,km/h
